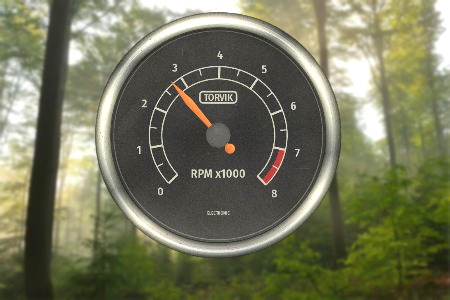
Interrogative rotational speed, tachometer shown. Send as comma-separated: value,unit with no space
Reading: 2750,rpm
